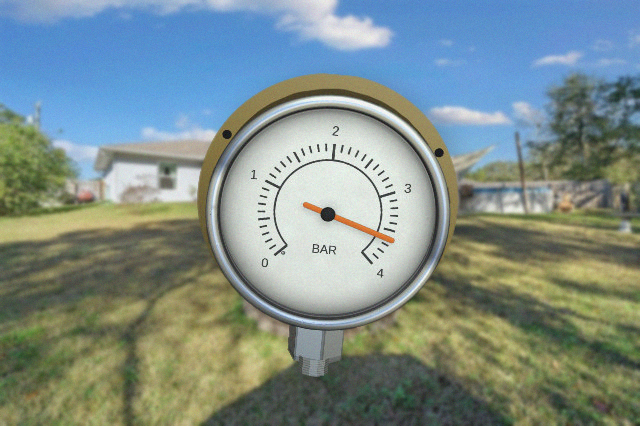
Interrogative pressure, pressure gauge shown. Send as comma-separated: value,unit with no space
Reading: 3.6,bar
